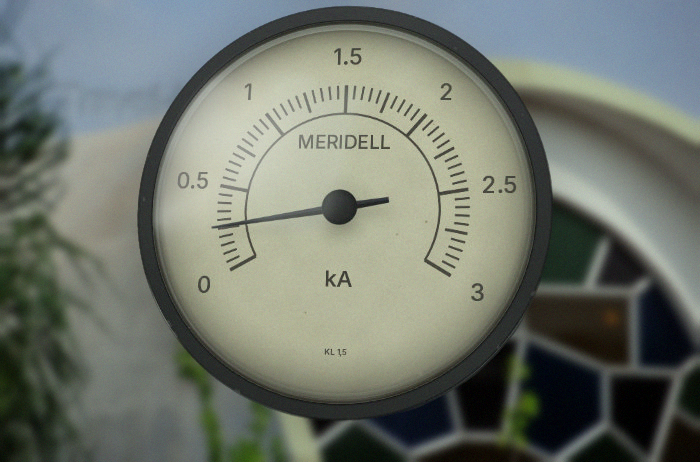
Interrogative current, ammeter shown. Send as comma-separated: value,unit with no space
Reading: 0.25,kA
